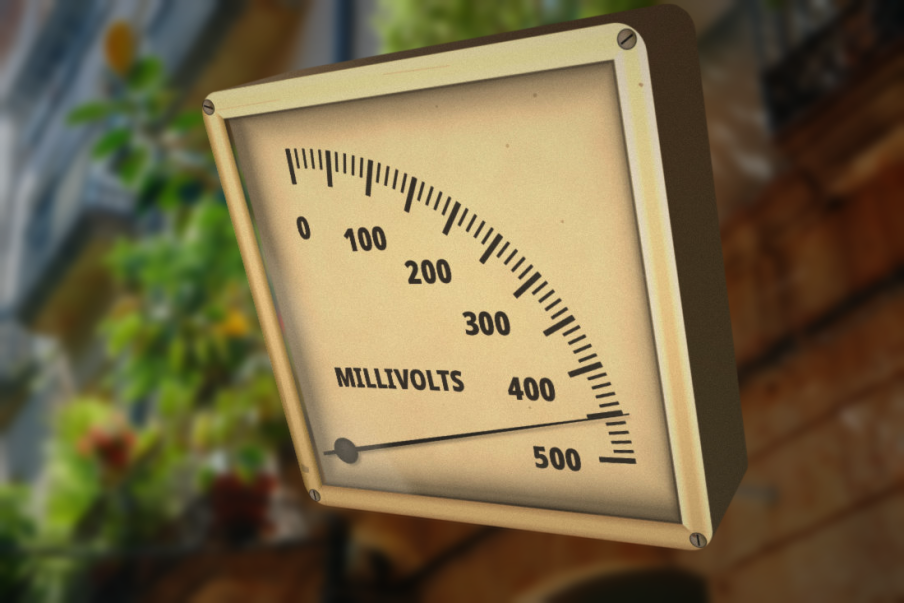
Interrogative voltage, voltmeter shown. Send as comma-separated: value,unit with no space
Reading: 450,mV
